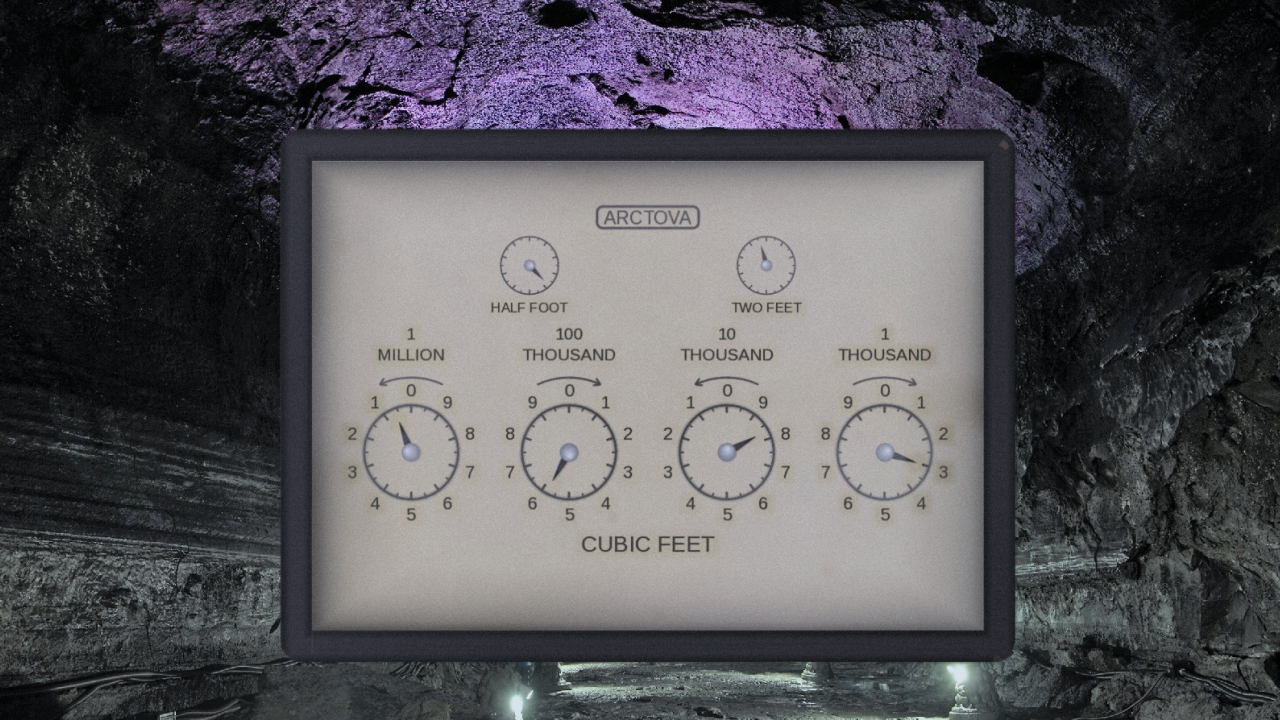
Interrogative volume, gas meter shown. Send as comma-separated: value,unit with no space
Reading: 58300,ft³
